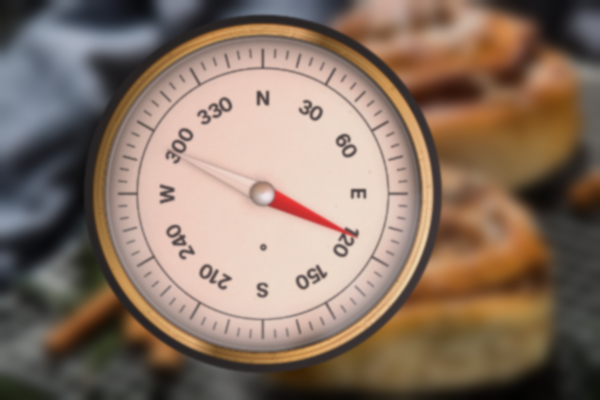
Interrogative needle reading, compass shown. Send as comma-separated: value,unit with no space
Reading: 115,°
